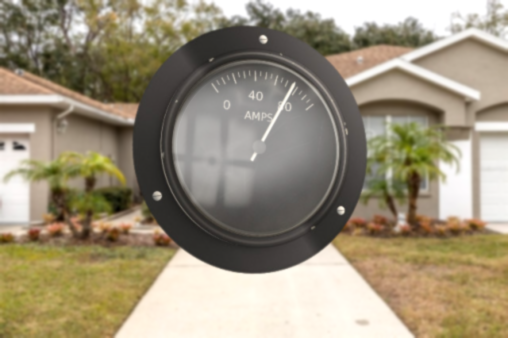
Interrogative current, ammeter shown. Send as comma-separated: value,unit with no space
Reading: 75,A
